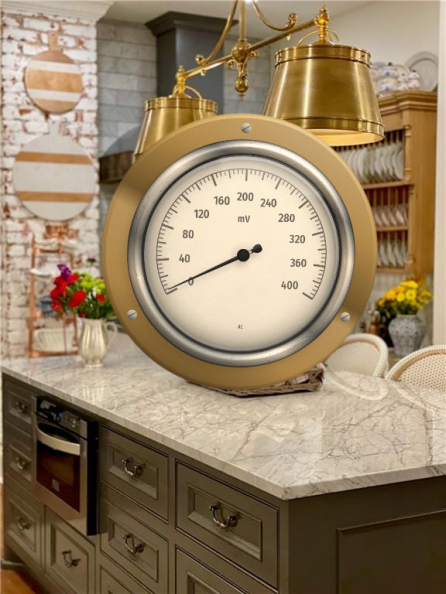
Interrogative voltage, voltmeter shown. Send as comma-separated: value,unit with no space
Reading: 5,mV
